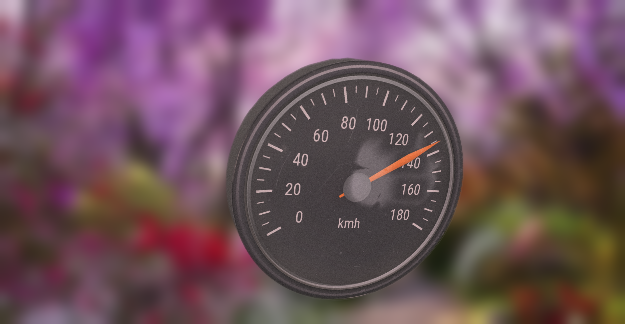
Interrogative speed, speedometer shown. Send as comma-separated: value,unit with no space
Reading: 135,km/h
